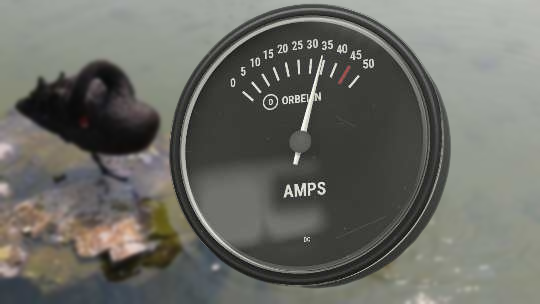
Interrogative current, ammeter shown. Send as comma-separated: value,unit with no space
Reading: 35,A
